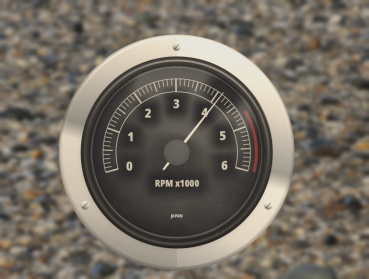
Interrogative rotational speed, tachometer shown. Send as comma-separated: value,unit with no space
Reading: 4100,rpm
